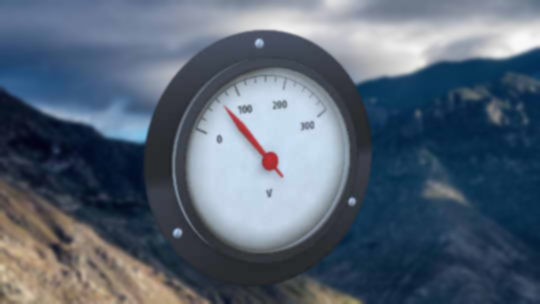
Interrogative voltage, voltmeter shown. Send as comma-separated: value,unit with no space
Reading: 60,V
